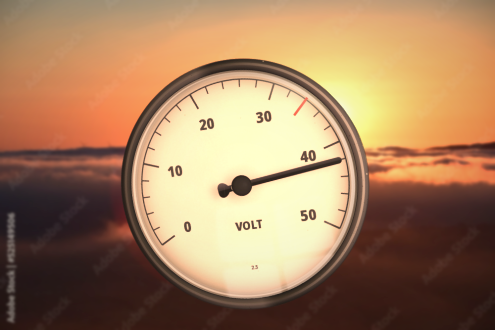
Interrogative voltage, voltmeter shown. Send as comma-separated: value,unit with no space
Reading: 42,V
